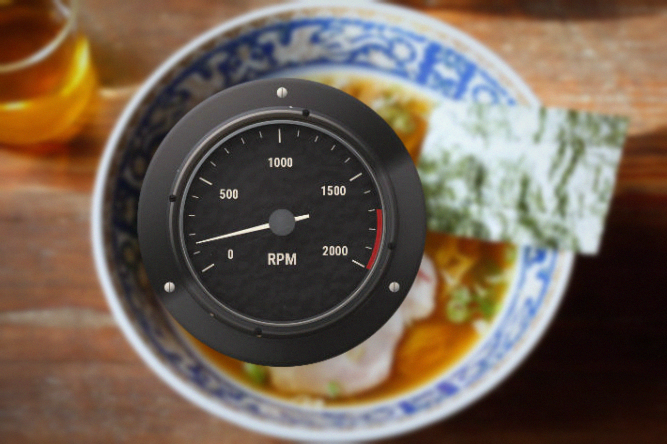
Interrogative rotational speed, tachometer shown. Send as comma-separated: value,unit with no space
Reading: 150,rpm
